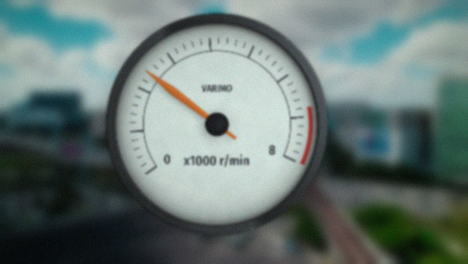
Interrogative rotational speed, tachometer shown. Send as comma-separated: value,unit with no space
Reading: 2400,rpm
